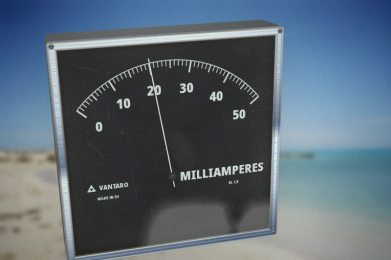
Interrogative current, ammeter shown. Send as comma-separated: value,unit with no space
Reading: 20,mA
